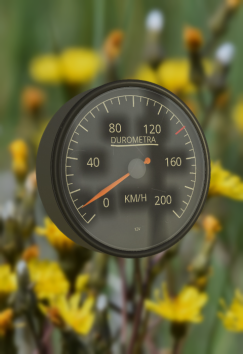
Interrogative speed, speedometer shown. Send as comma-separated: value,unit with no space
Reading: 10,km/h
